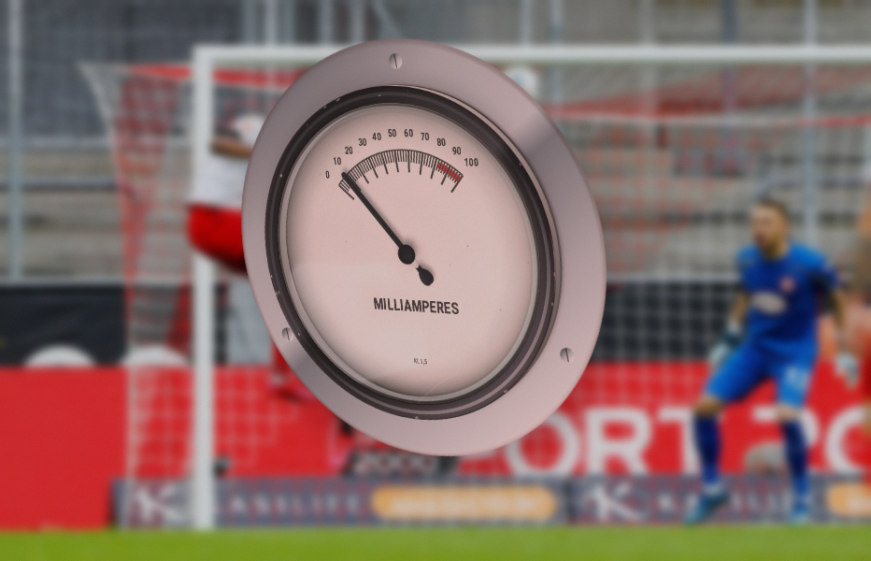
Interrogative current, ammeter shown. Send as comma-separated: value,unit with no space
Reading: 10,mA
